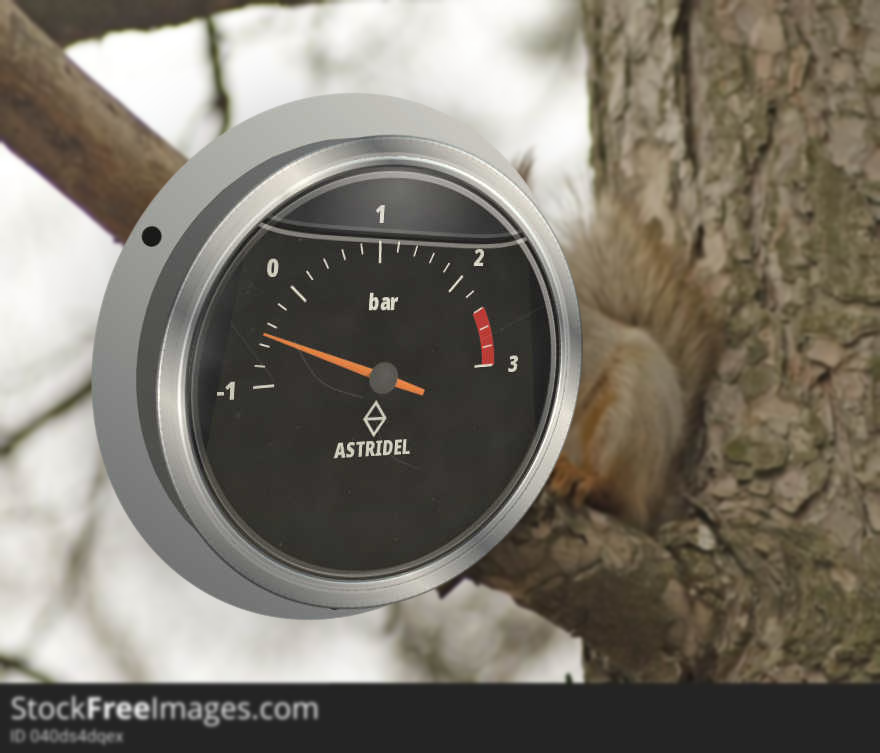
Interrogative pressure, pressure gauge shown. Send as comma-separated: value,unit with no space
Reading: -0.5,bar
